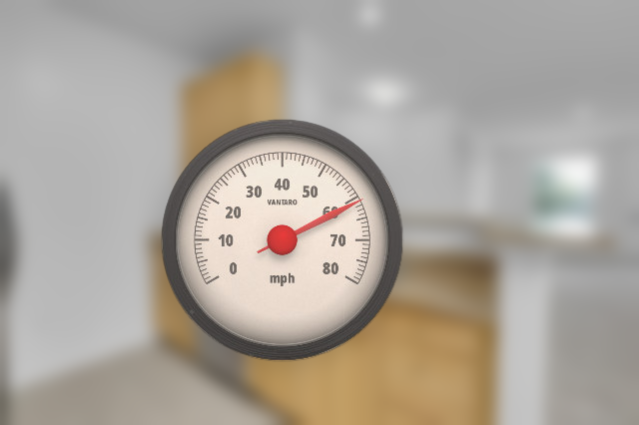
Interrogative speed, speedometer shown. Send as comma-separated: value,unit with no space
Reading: 61,mph
